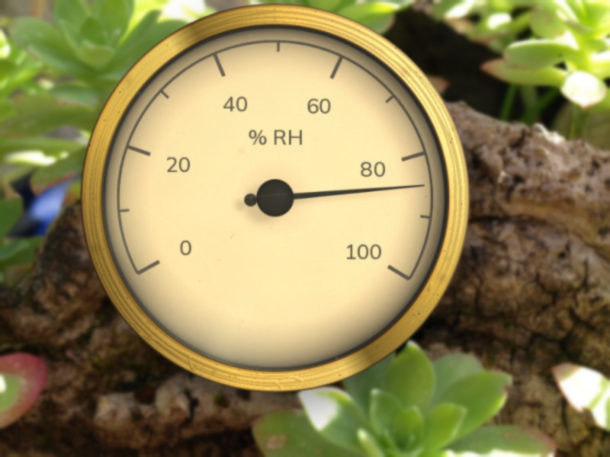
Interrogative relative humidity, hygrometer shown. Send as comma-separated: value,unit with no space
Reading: 85,%
